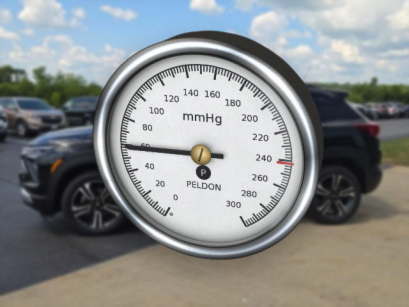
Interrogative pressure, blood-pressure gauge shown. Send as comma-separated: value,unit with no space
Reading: 60,mmHg
